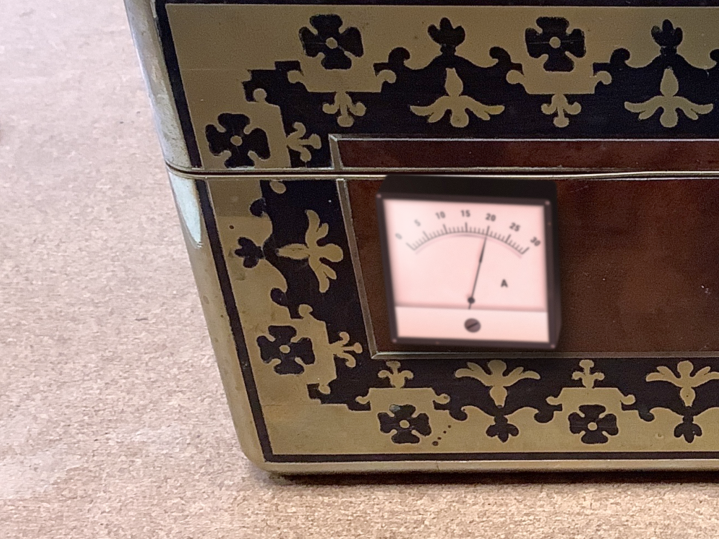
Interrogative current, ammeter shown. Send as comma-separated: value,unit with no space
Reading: 20,A
